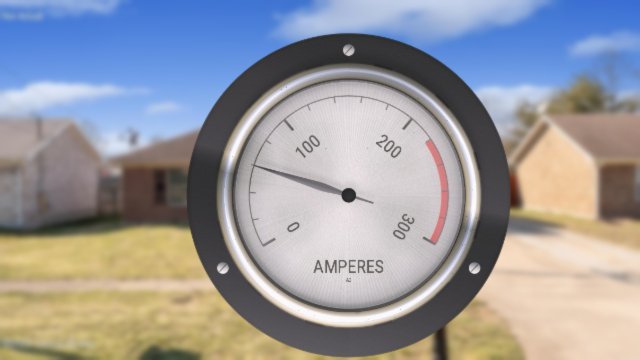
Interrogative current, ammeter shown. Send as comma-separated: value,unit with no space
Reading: 60,A
